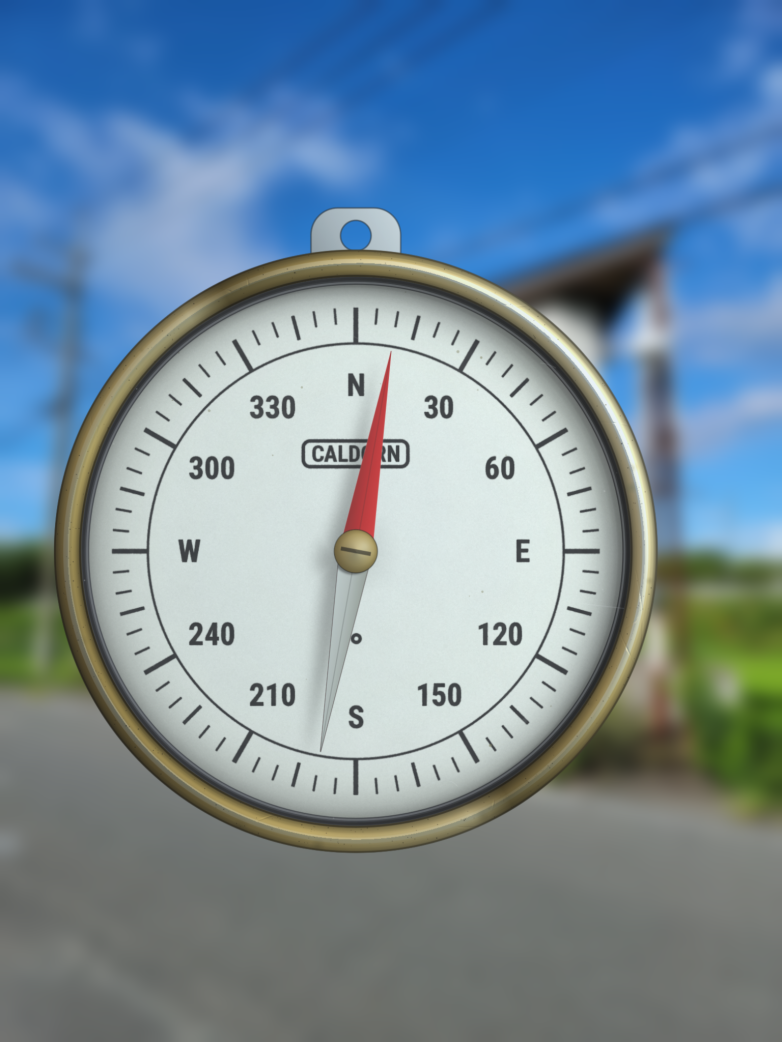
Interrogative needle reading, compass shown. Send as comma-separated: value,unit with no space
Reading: 10,°
